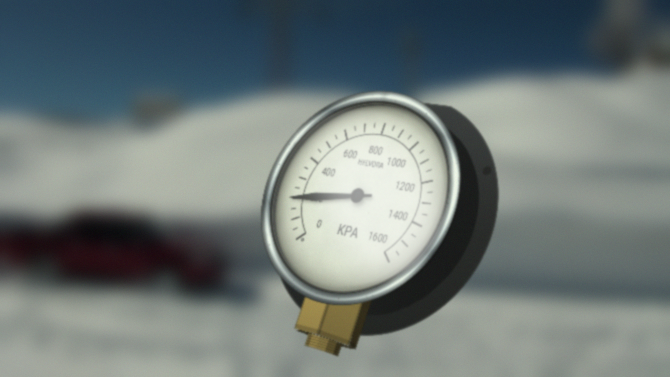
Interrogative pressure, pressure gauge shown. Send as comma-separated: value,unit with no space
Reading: 200,kPa
